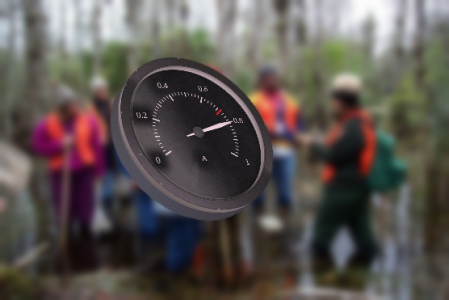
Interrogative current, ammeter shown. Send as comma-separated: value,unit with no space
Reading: 0.8,A
